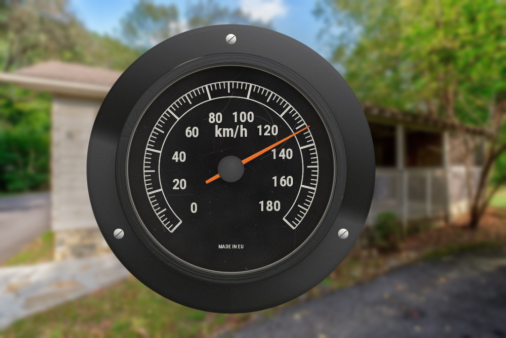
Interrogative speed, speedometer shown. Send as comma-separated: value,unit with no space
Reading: 132,km/h
